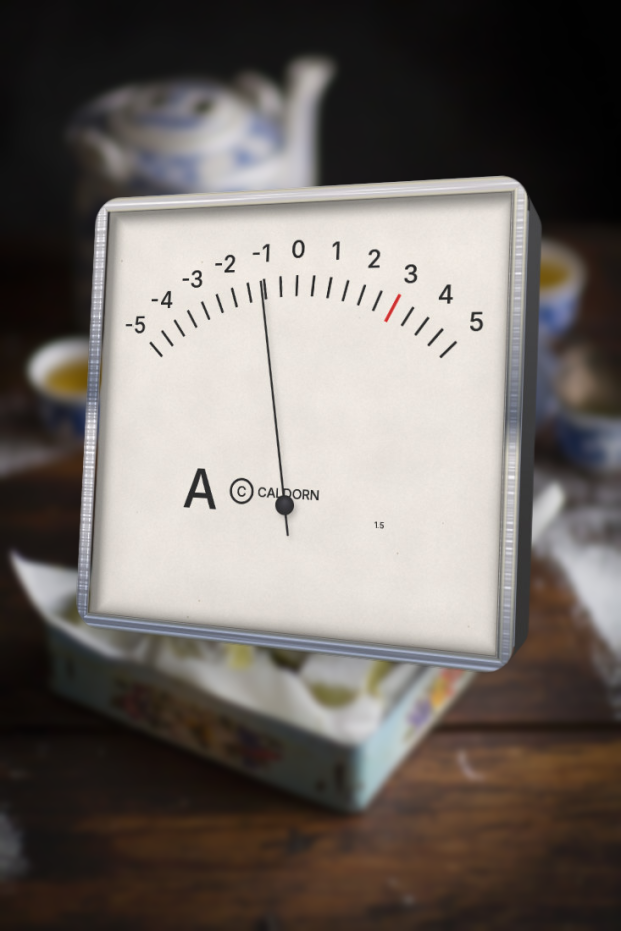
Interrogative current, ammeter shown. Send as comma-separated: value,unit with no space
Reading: -1,A
